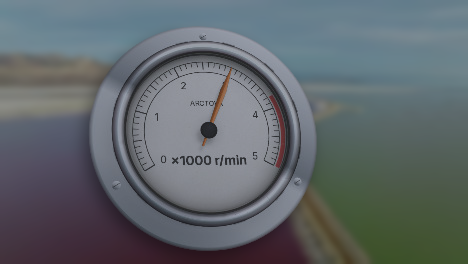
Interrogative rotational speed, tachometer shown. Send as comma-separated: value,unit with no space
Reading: 3000,rpm
